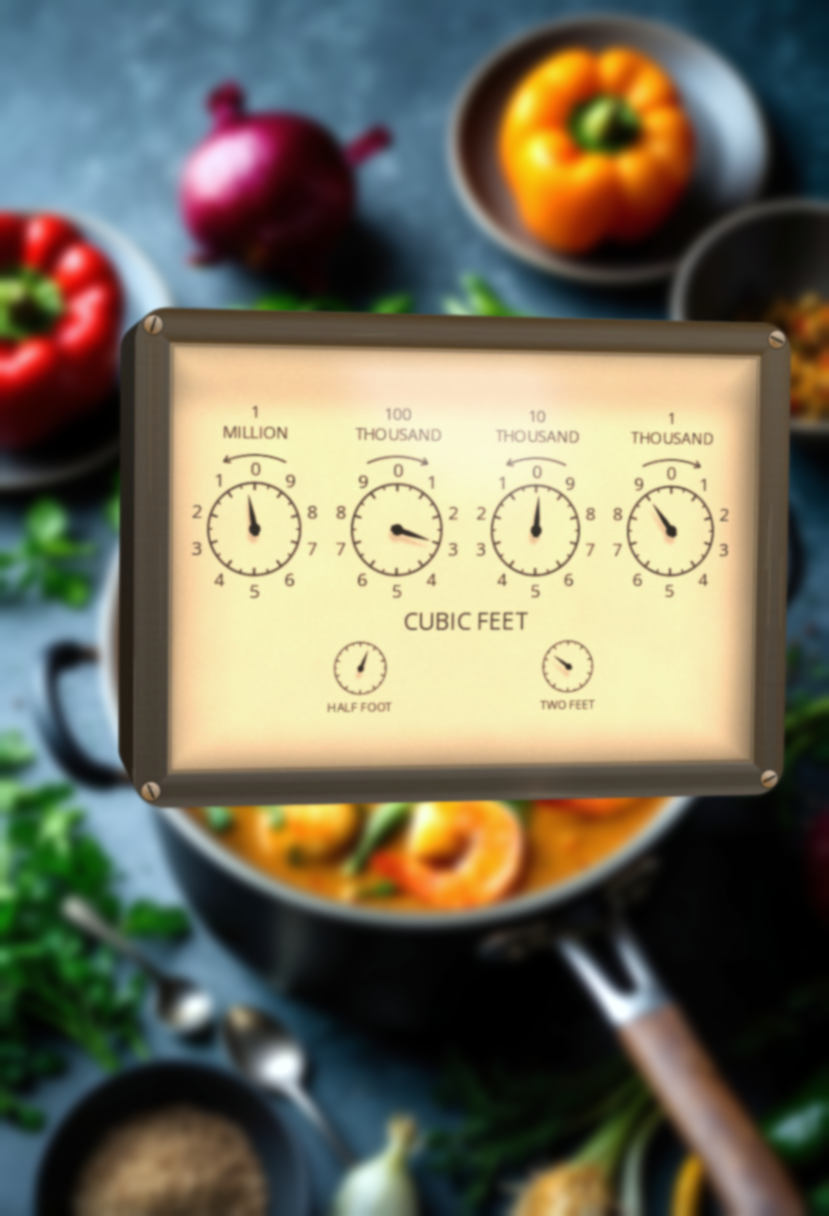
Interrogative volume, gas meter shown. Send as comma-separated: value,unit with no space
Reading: 29900,ft³
